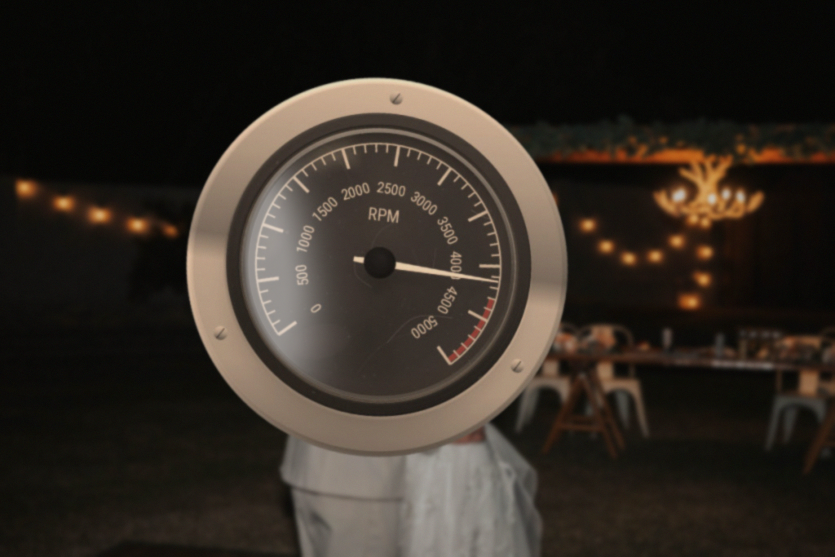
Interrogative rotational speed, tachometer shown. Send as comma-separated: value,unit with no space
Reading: 4150,rpm
